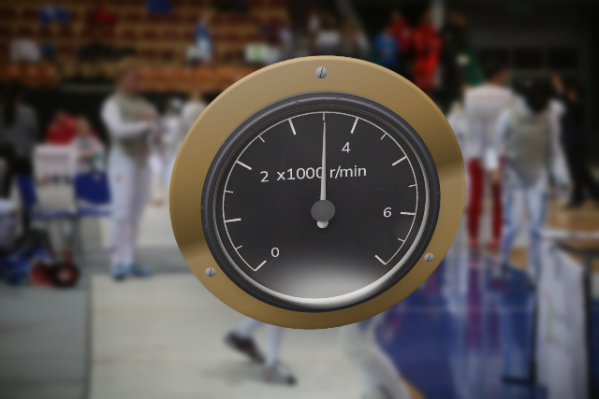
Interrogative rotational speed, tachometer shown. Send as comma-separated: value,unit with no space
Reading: 3500,rpm
